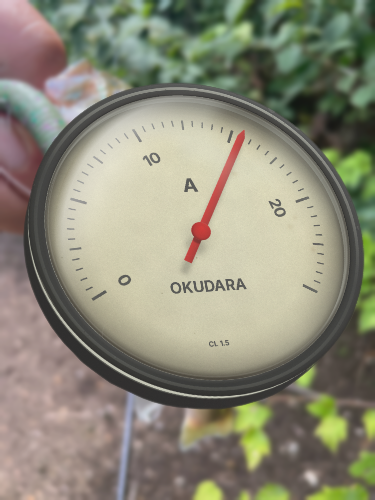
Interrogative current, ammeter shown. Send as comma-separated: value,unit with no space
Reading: 15.5,A
